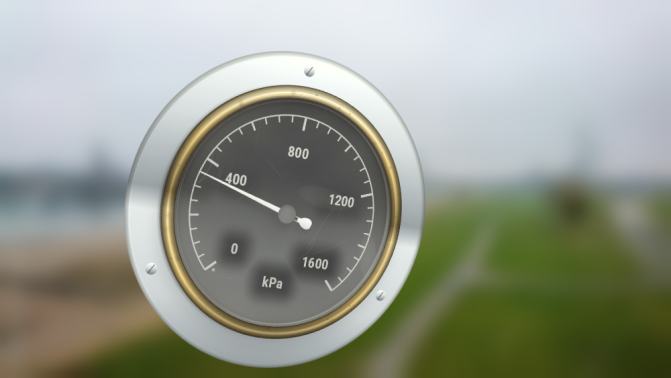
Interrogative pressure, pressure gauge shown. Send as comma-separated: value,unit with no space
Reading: 350,kPa
